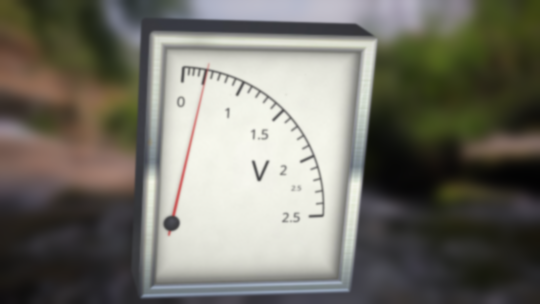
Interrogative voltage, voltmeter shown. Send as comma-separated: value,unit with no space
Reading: 0.5,V
